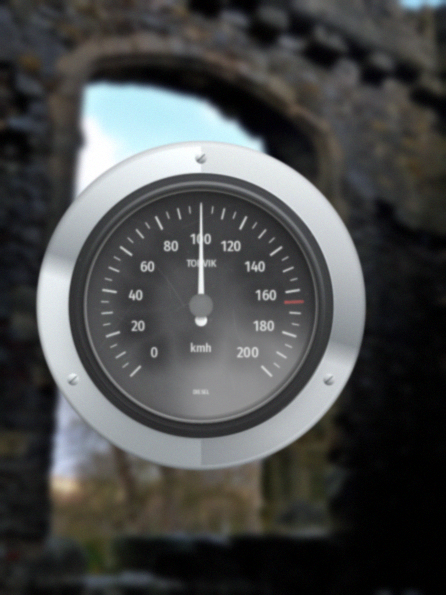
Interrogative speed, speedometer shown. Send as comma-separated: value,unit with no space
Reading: 100,km/h
